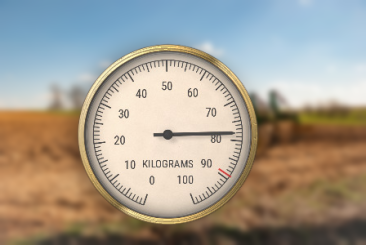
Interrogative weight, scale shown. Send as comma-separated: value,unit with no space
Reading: 78,kg
